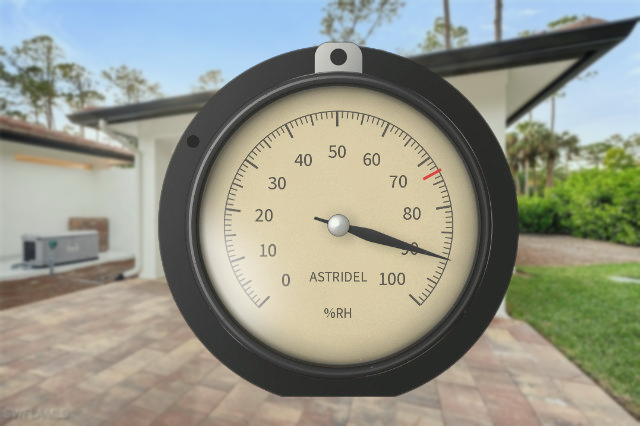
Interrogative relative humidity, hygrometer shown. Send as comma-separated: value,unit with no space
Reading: 90,%
